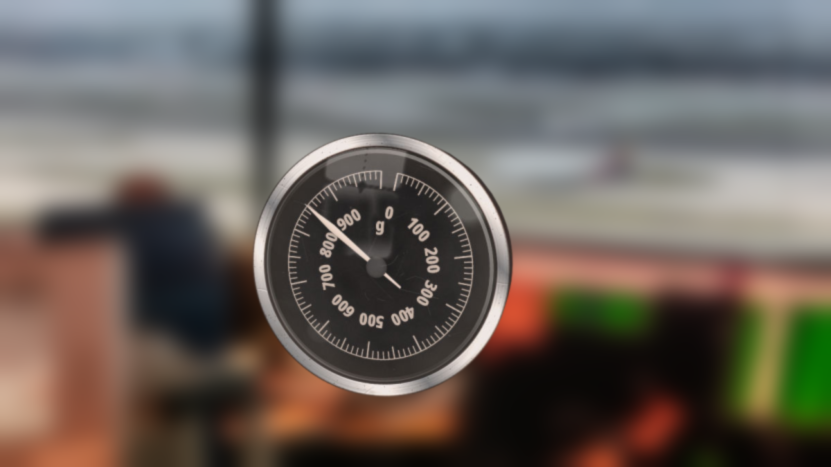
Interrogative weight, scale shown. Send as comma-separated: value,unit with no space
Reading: 850,g
